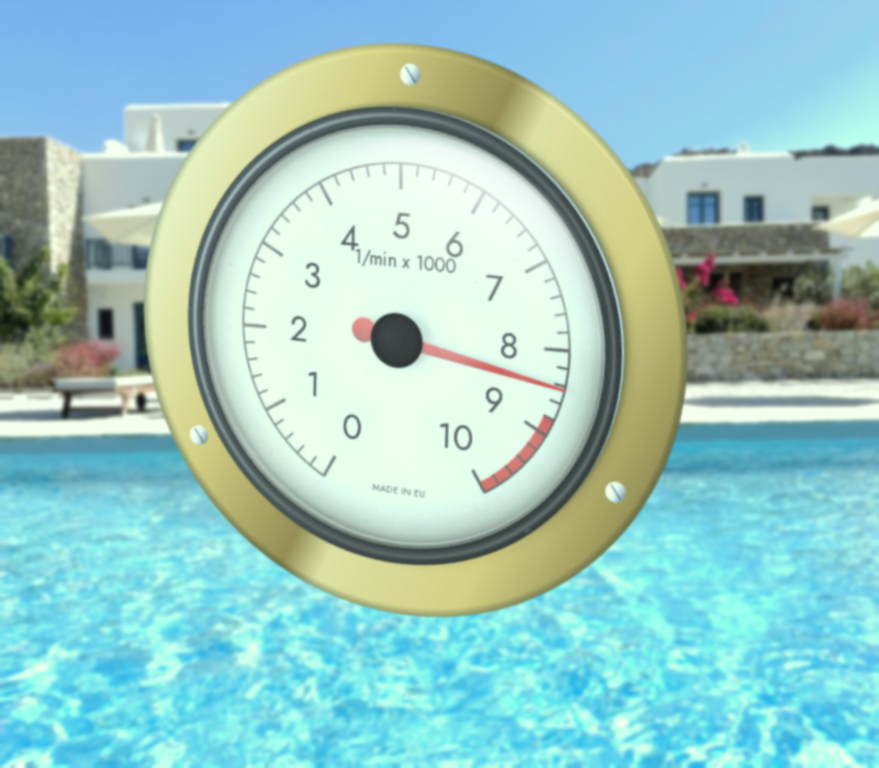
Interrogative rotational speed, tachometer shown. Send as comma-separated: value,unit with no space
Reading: 8400,rpm
